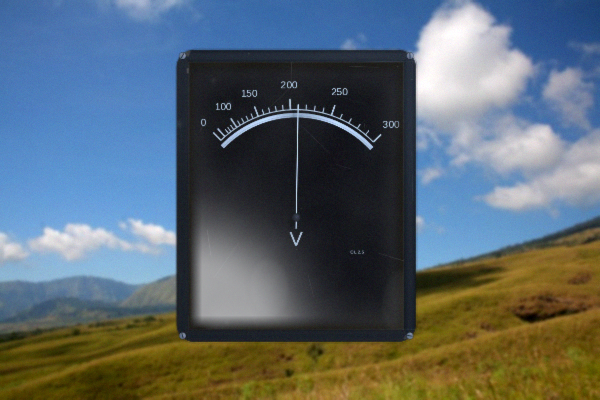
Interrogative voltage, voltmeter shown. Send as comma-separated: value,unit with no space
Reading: 210,V
